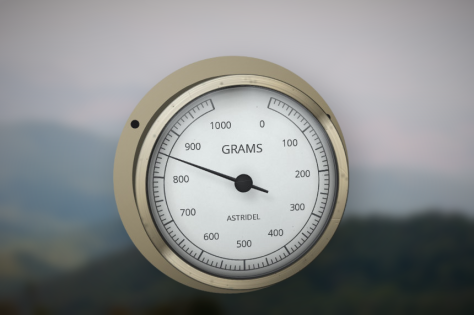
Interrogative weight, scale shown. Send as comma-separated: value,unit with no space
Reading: 850,g
